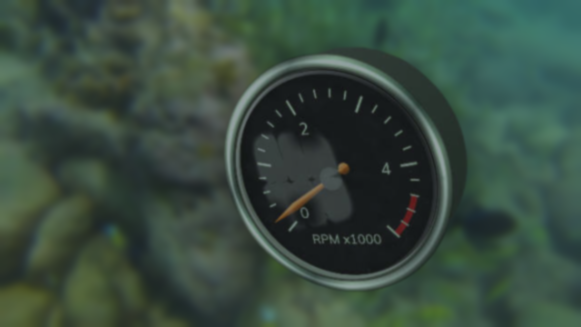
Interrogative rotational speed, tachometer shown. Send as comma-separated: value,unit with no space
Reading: 200,rpm
